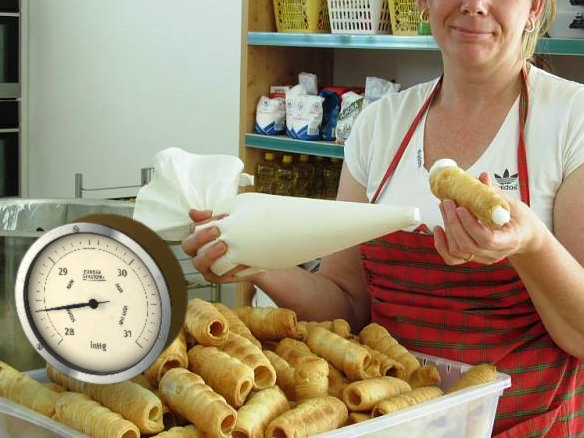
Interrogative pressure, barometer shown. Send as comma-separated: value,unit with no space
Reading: 28.4,inHg
